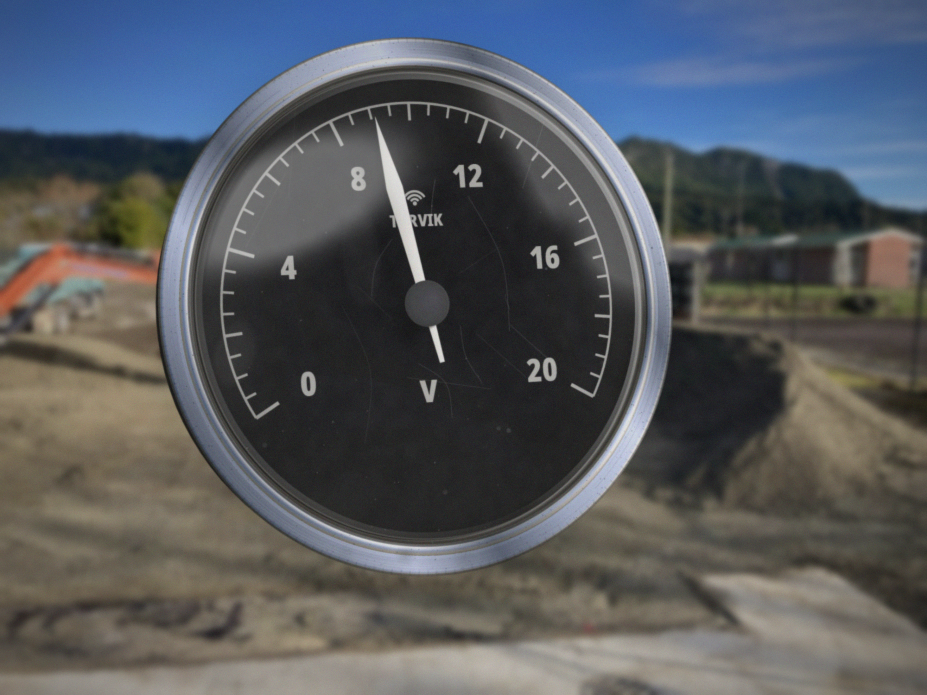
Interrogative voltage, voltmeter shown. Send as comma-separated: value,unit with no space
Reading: 9,V
